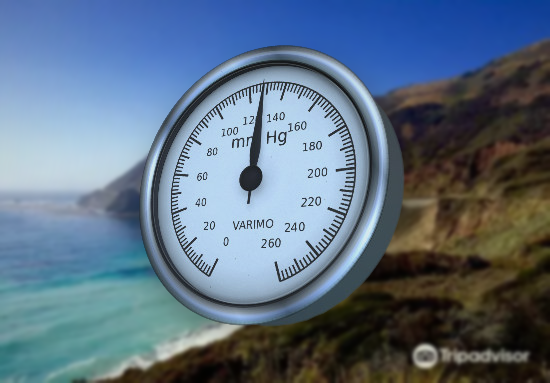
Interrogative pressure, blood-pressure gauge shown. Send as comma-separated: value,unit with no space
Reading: 130,mmHg
